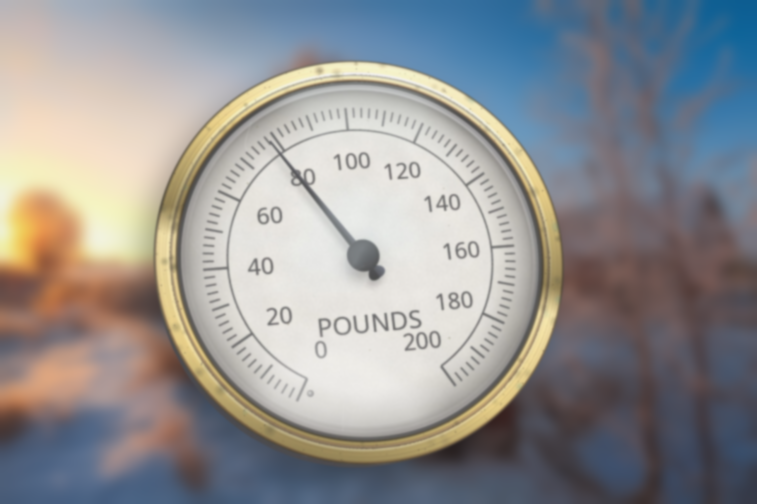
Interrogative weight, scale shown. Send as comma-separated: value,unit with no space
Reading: 78,lb
